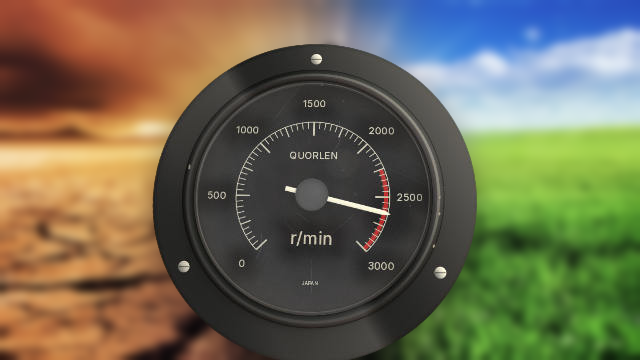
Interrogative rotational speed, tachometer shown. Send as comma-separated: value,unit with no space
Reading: 2650,rpm
